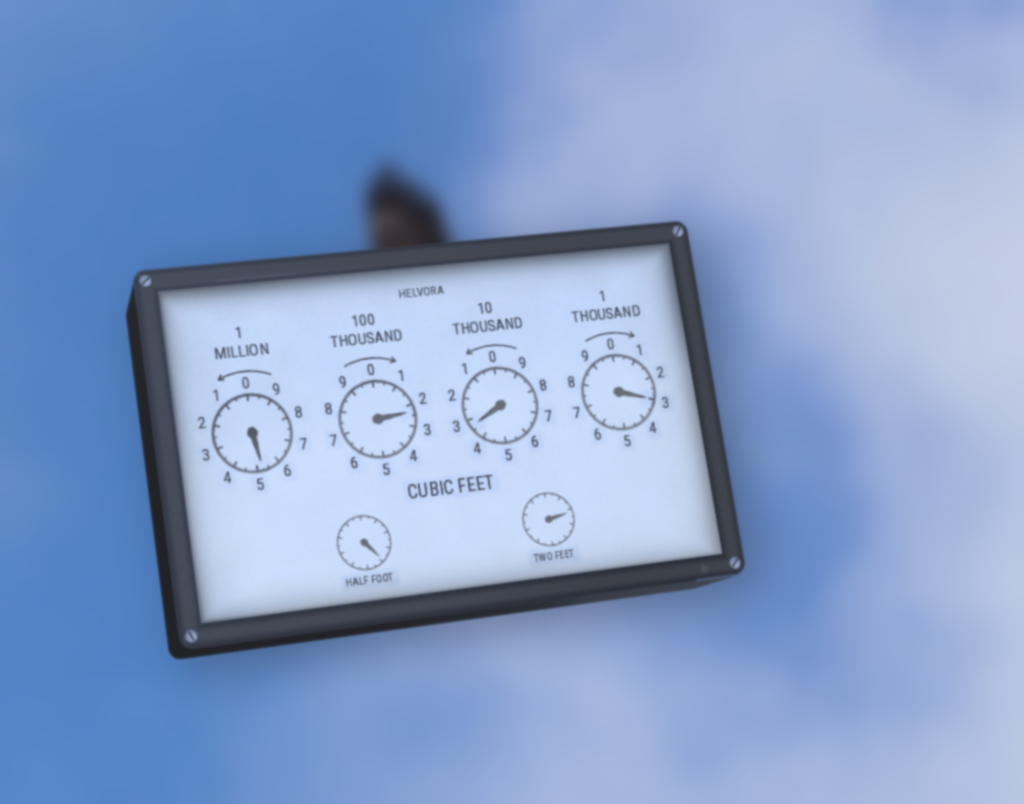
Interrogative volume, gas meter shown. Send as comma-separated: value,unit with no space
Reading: 523300,ft³
